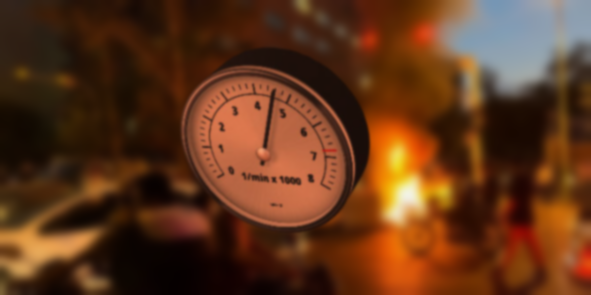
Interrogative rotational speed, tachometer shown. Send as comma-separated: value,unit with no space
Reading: 4600,rpm
